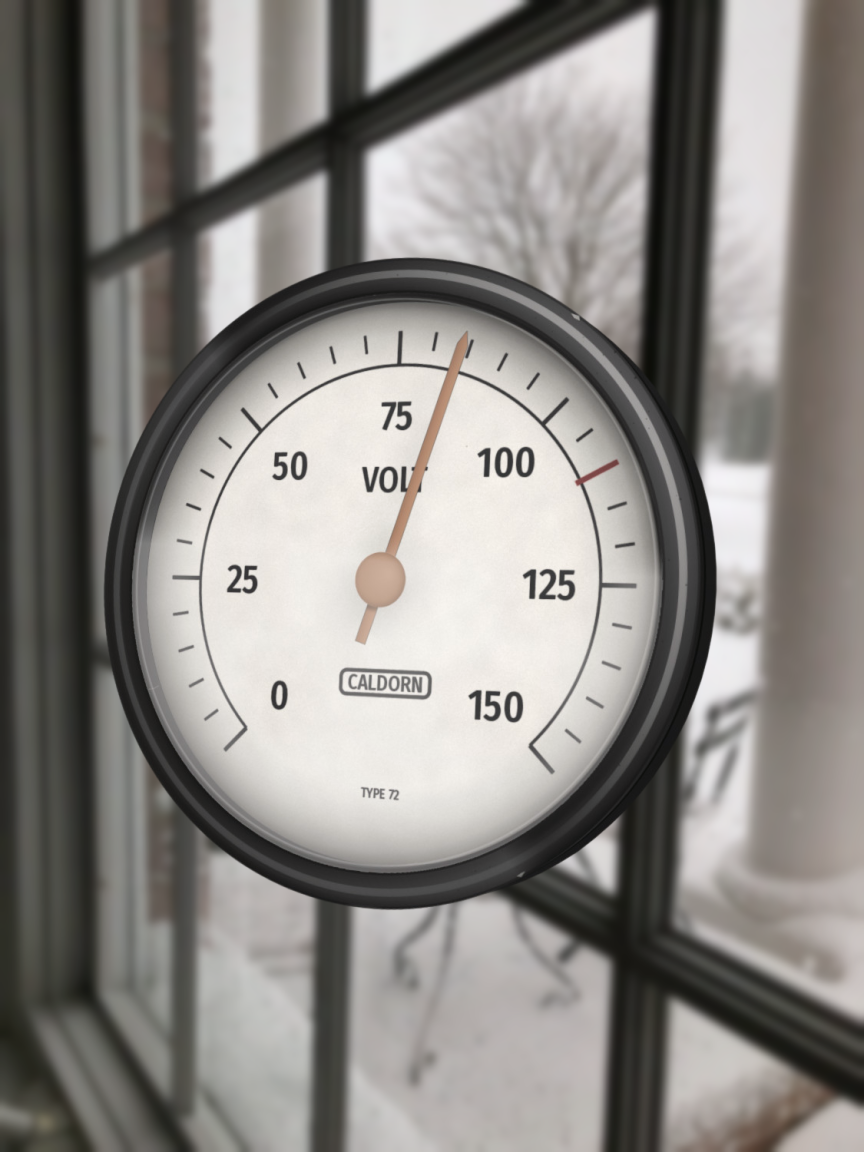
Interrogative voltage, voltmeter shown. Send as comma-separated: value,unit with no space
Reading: 85,V
